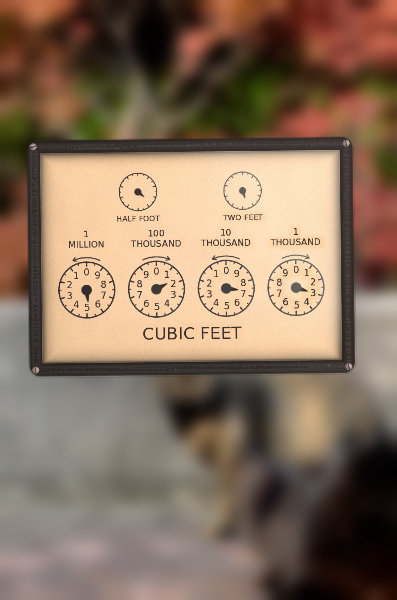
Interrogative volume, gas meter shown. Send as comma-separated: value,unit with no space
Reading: 517300,ft³
